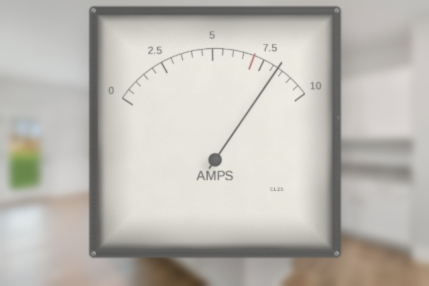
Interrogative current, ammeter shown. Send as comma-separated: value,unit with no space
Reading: 8.25,A
